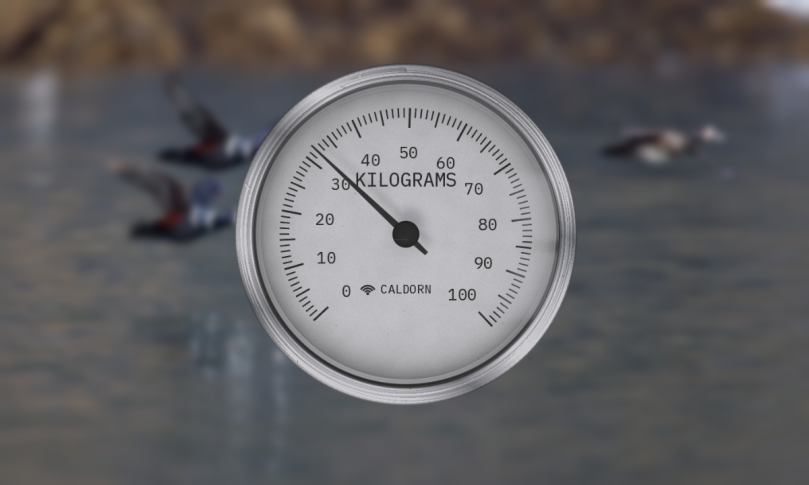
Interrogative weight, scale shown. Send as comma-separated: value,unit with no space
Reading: 32,kg
